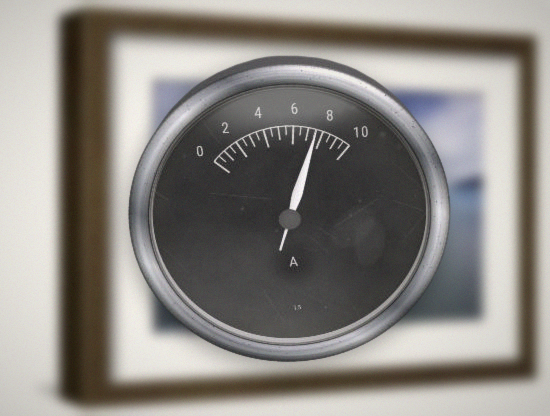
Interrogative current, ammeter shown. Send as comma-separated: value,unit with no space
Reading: 7.5,A
